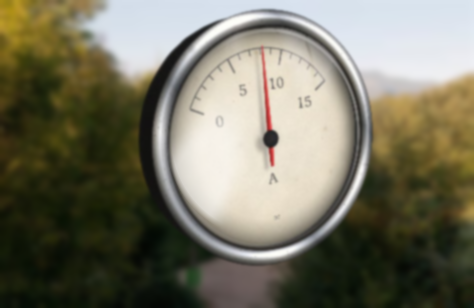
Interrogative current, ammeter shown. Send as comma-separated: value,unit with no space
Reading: 8,A
